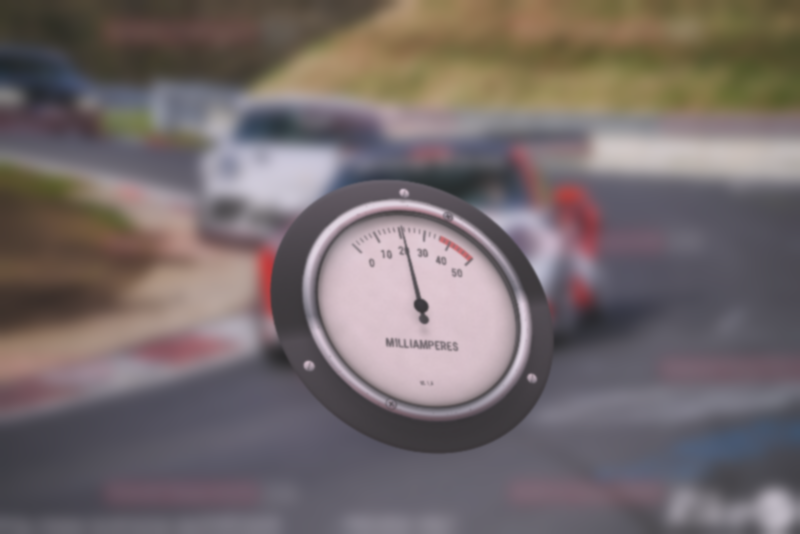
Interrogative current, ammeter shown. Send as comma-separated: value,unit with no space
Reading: 20,mA
